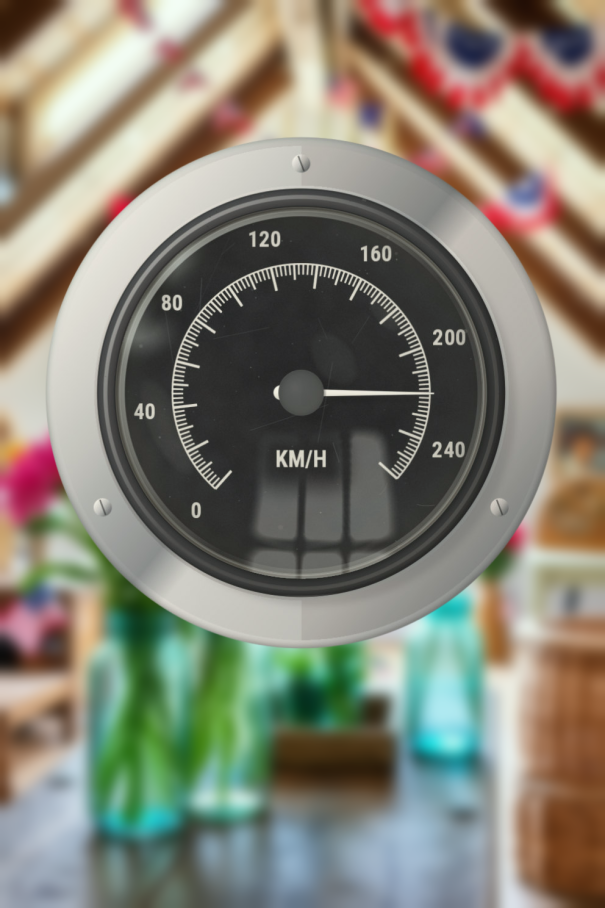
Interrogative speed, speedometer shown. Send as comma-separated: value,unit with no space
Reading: 220,km/h
